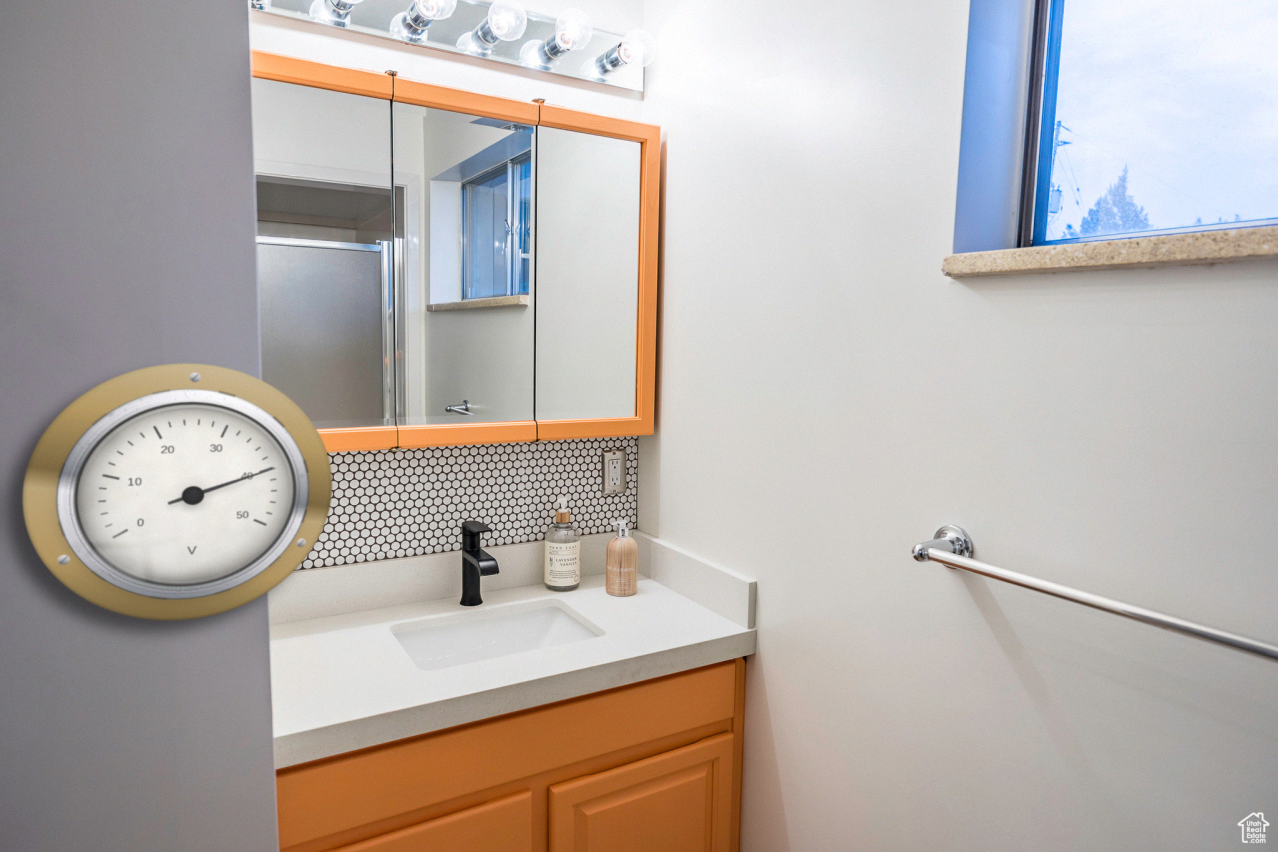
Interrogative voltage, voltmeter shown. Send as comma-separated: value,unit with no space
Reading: 40,V
